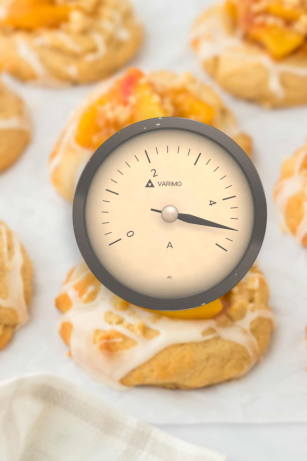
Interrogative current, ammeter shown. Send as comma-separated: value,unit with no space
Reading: 4.6,A
